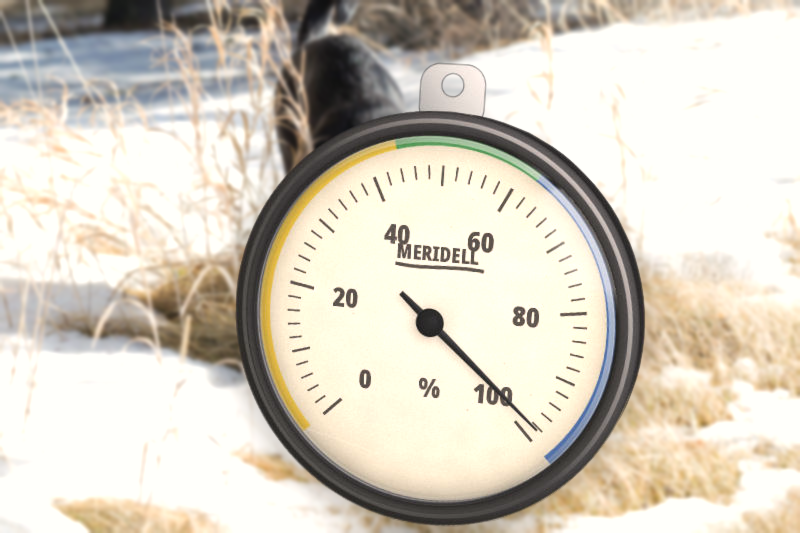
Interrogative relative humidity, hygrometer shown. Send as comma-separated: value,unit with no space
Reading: 98,%
